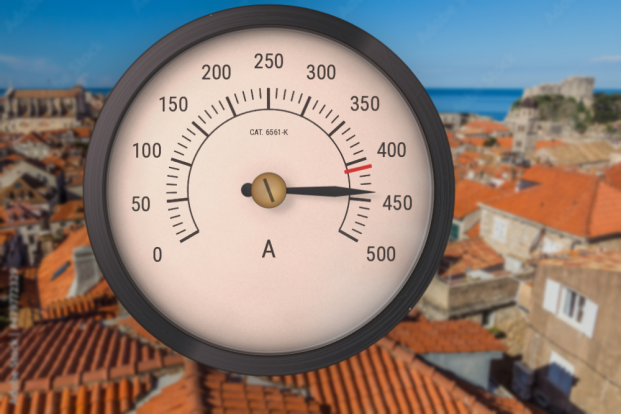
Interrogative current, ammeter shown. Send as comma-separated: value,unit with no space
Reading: 440,A
